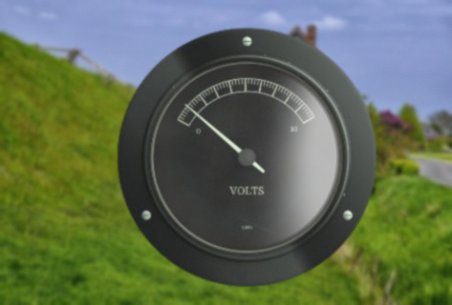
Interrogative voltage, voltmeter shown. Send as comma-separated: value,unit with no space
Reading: 1,V
